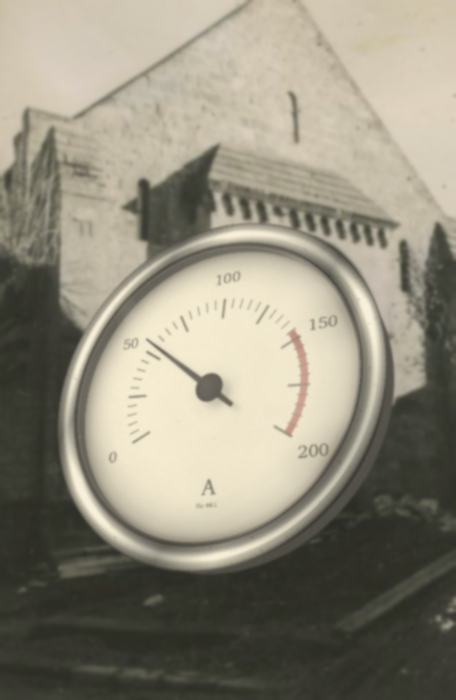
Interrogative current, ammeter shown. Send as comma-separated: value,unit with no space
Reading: 55,A
